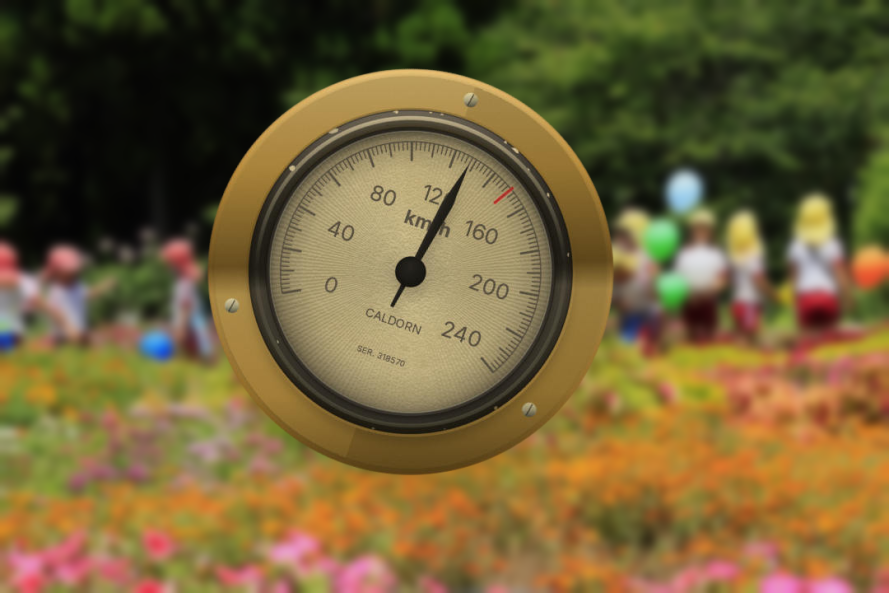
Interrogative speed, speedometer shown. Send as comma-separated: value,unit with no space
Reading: 128,km/h
